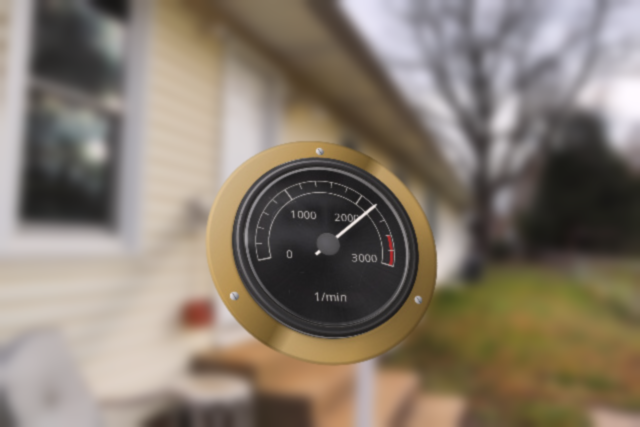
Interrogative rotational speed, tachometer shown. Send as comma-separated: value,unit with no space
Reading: 2200,rpm
